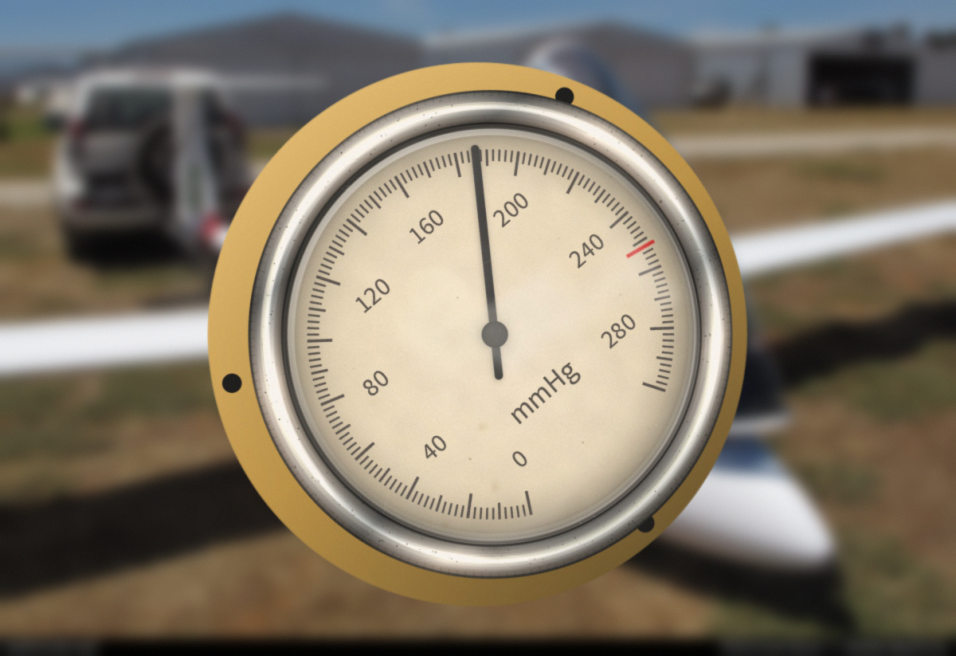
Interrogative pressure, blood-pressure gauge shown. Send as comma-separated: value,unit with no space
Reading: 186,mmHg
